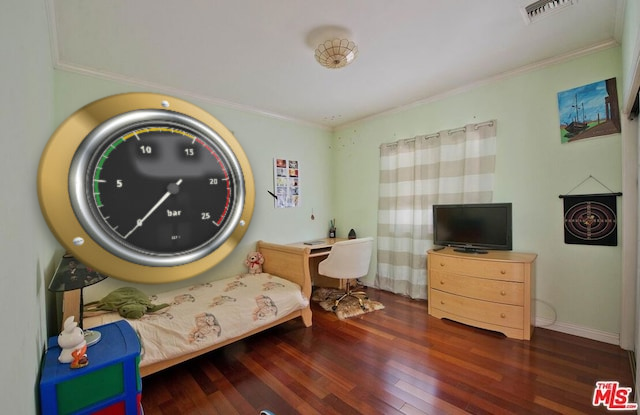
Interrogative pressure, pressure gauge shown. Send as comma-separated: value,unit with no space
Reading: 0,bar
